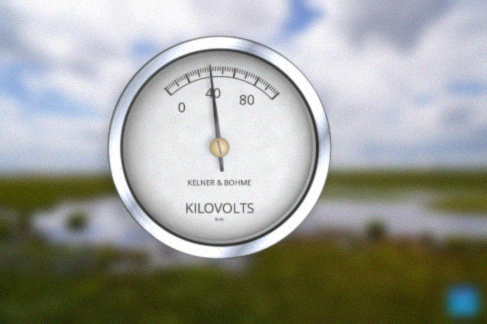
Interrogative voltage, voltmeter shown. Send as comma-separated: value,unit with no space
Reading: 40,kV
